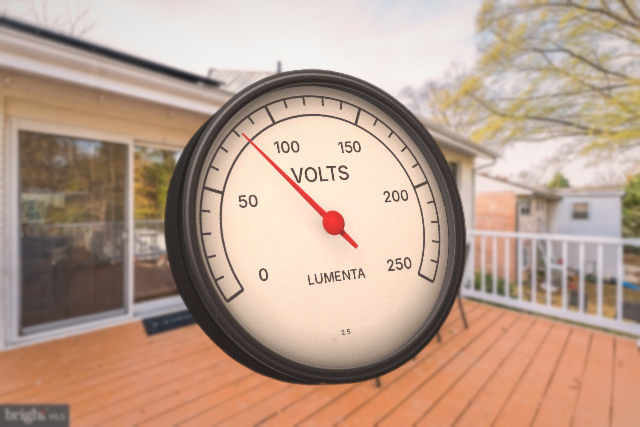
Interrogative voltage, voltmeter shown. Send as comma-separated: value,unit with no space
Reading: 80,V
